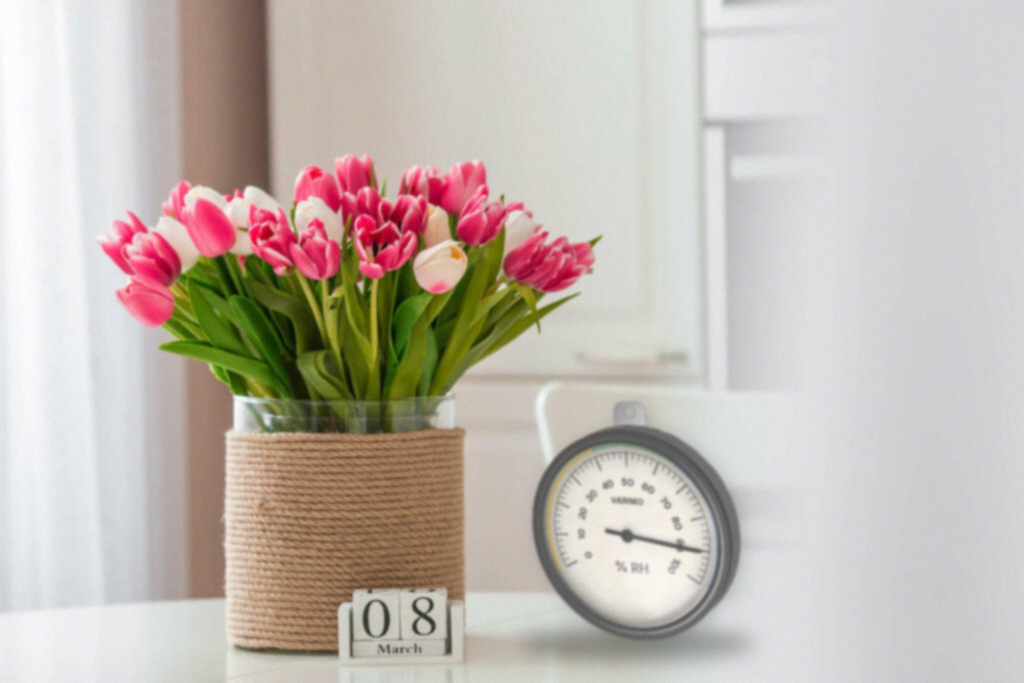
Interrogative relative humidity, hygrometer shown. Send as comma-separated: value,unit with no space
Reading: 90,%
